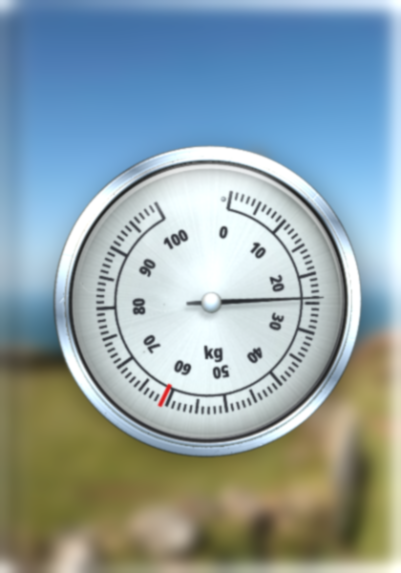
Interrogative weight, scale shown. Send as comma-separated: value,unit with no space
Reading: 24,kg
